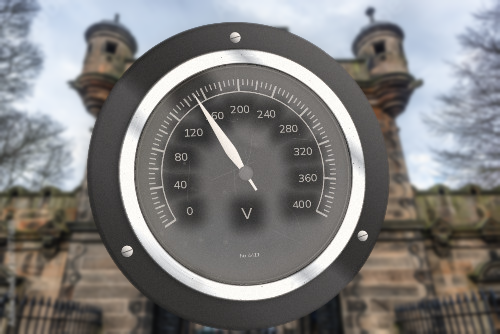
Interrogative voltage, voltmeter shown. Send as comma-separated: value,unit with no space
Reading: 150,V
